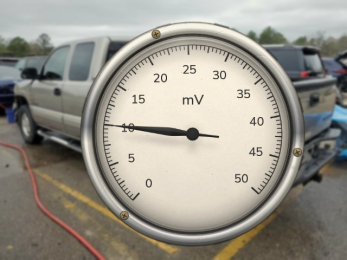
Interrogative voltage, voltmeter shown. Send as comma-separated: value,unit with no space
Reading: 10,mV
